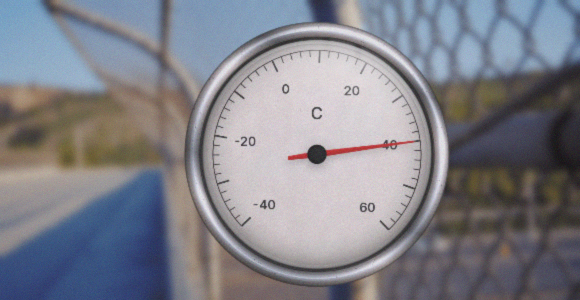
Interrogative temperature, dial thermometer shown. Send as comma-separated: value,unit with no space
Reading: 40,°C
